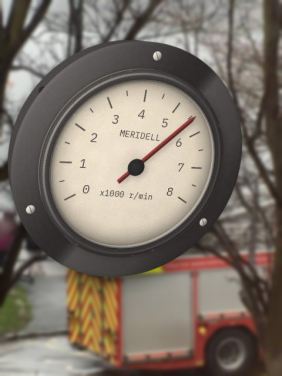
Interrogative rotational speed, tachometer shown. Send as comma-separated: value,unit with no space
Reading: 5500,rpm
